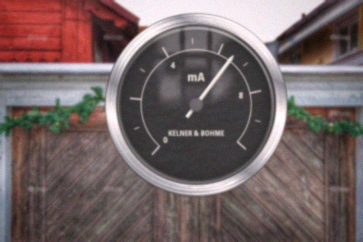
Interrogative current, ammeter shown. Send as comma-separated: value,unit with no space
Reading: 6.5,mA
